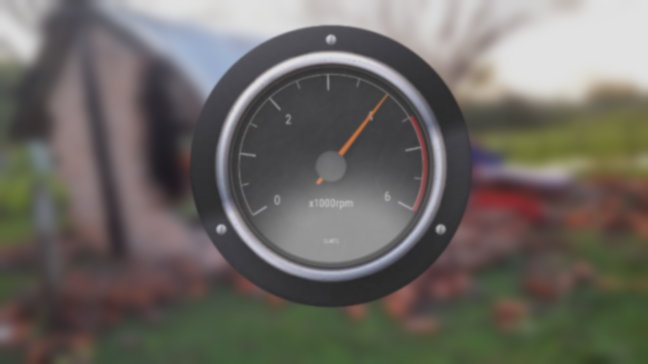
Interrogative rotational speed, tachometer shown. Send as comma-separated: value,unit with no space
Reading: 4000,rpm
